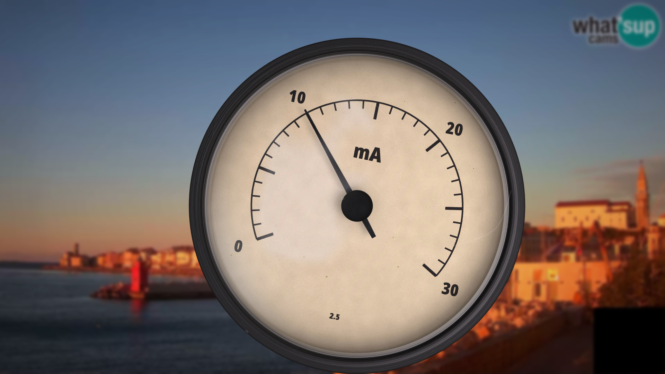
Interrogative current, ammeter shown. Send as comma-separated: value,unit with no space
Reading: 10,mA
